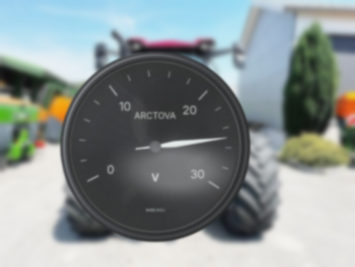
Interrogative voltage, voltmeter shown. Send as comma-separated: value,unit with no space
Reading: 25,V
